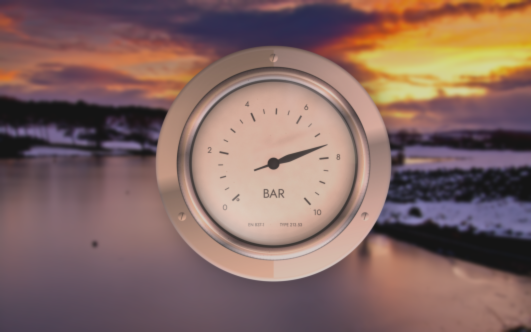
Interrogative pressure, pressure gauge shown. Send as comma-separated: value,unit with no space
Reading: 7.5,bar
